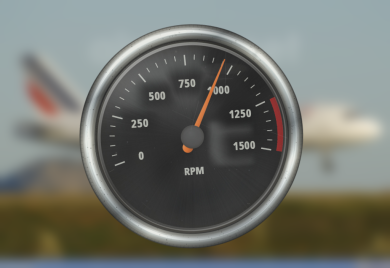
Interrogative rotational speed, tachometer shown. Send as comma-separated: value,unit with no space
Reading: 950,rpm
